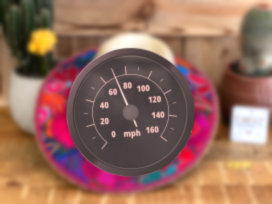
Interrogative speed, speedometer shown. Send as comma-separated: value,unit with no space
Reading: 70,mph
